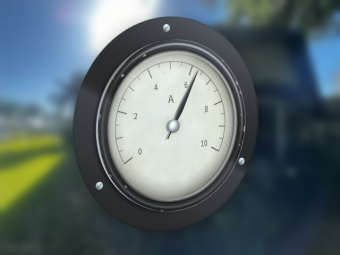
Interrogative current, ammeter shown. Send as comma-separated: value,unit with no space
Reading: 6.25,A
